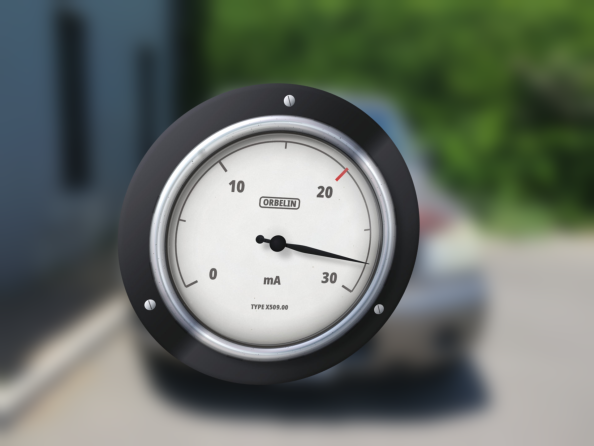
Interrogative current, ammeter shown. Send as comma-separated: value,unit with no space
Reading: 27.5,mA
